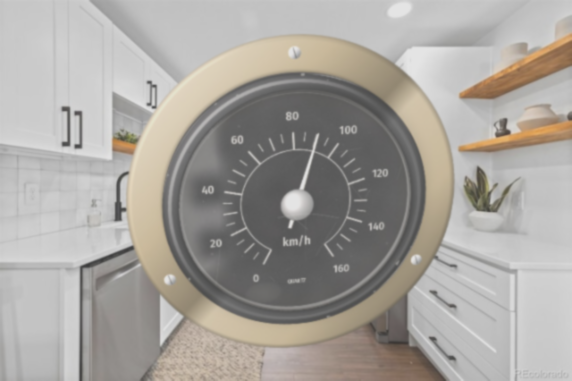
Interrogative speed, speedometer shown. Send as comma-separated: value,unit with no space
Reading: 90,km/h
